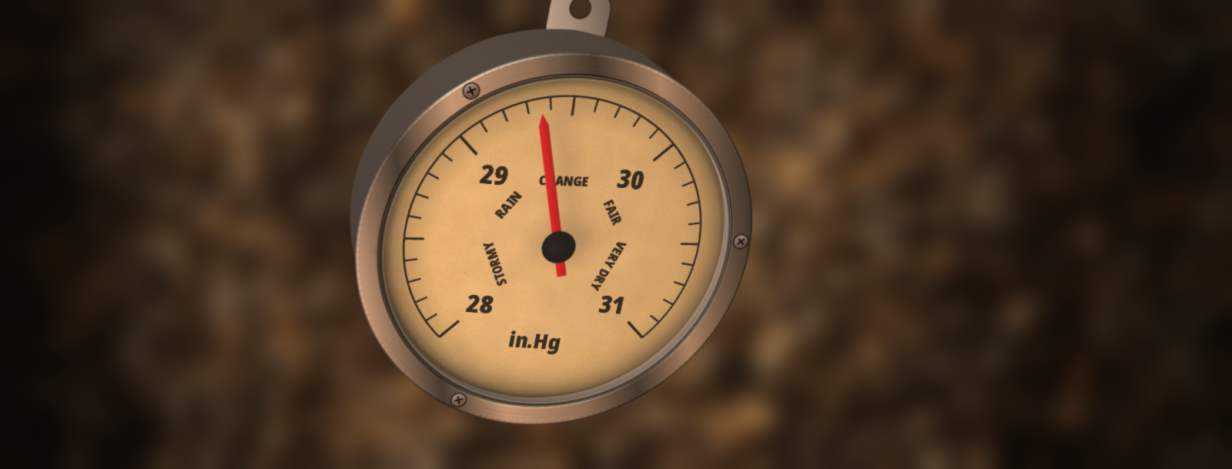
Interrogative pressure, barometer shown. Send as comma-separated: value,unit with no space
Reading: 29.35,inHg
